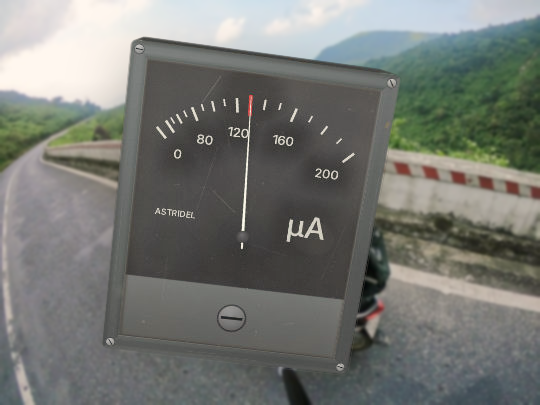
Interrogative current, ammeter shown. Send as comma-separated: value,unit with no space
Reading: 130,µA
